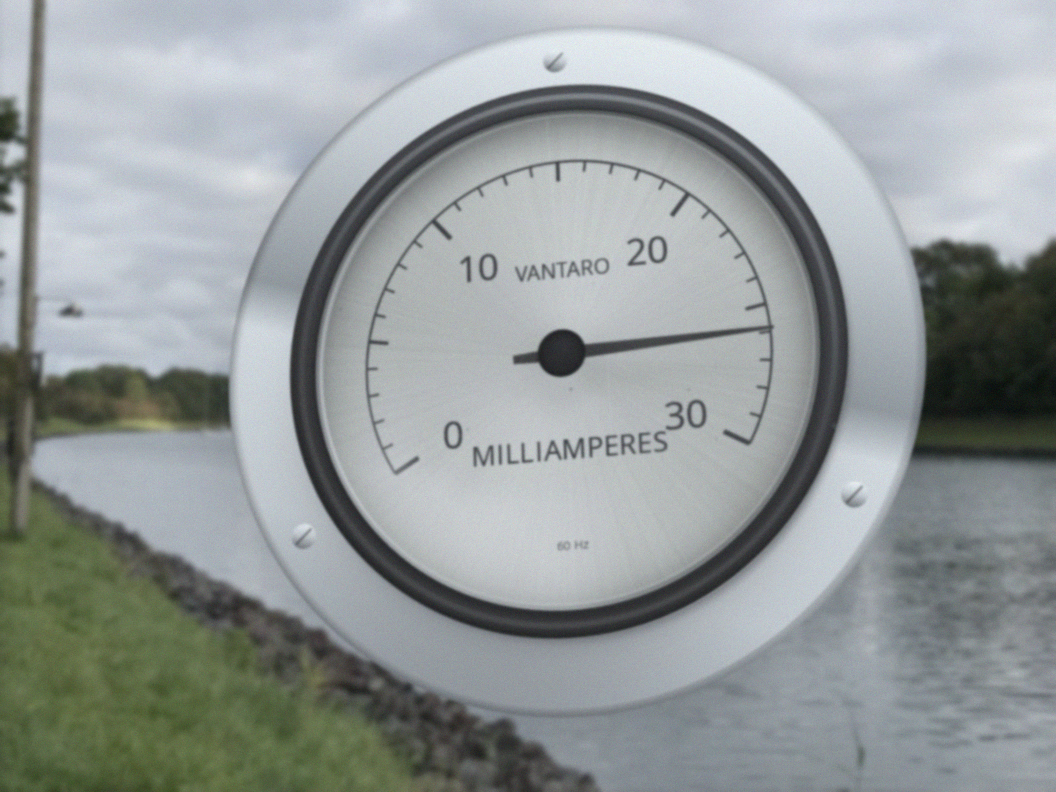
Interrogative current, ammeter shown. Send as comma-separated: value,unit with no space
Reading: 26,mA
